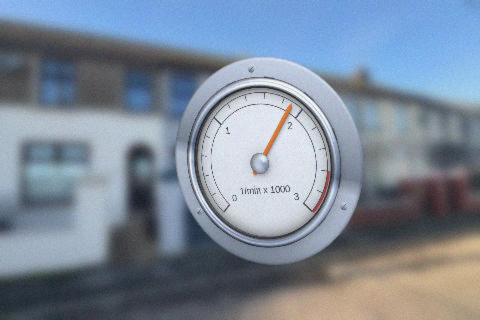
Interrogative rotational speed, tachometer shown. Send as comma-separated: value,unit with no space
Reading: 1900,rpm
